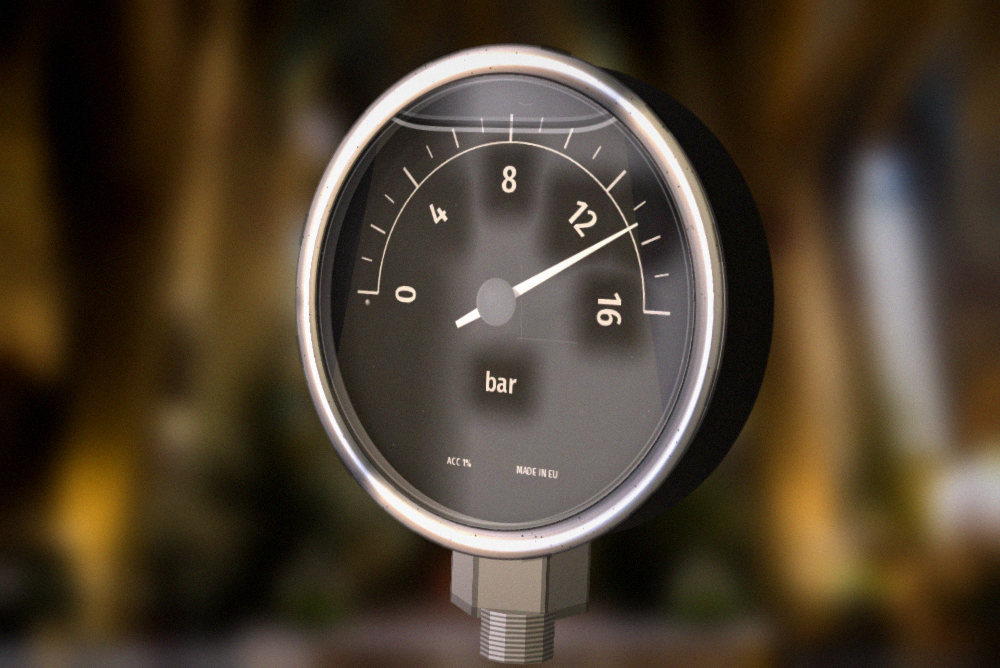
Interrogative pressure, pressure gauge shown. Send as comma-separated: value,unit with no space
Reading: 13.5,bar
